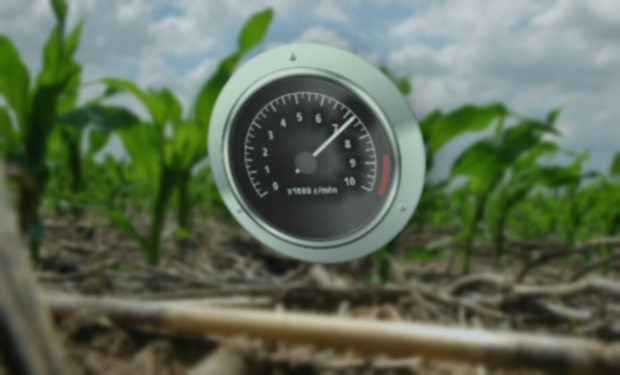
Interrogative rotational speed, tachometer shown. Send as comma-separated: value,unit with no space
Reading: 7250,rpm
